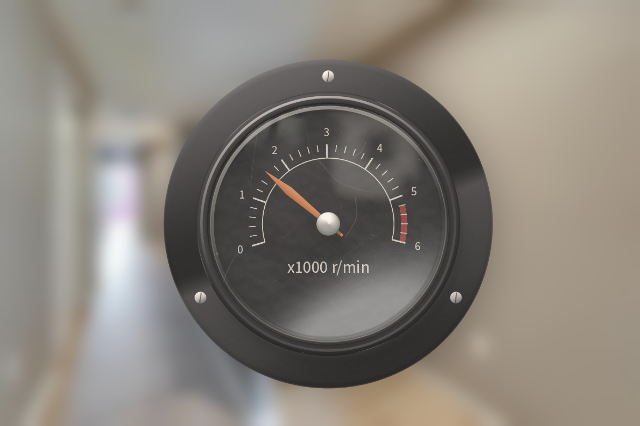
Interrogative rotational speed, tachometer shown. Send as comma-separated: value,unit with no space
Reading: 1600,rpm
